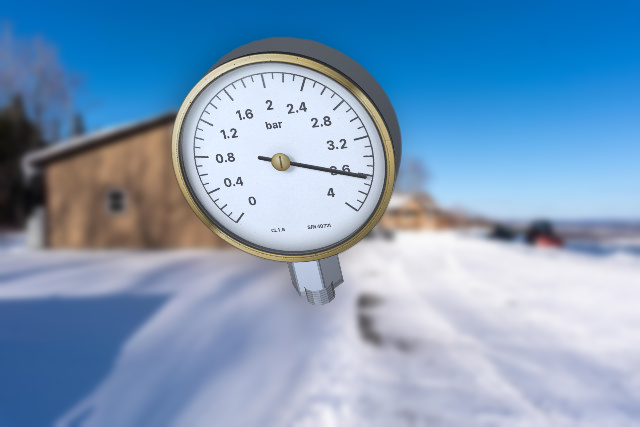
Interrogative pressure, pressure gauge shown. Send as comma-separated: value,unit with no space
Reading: 3.6,bar
